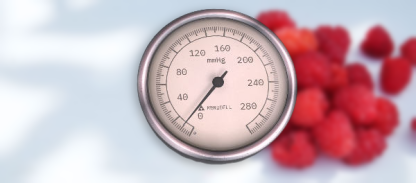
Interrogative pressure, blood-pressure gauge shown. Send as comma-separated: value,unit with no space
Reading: 10,mmHg
